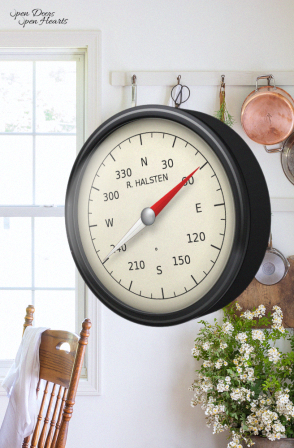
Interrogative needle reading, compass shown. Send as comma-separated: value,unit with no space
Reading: 60,°
